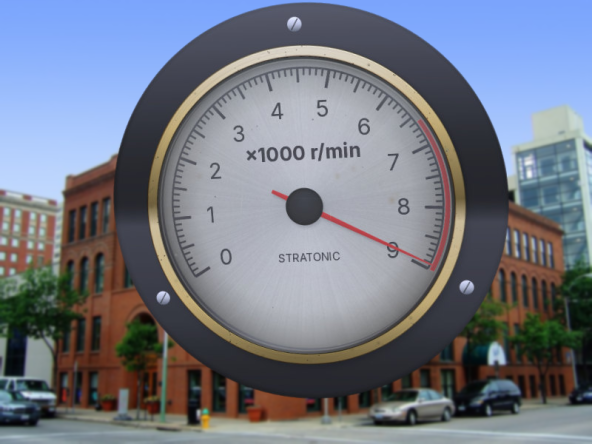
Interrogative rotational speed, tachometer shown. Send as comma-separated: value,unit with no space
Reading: 8900,rpm
